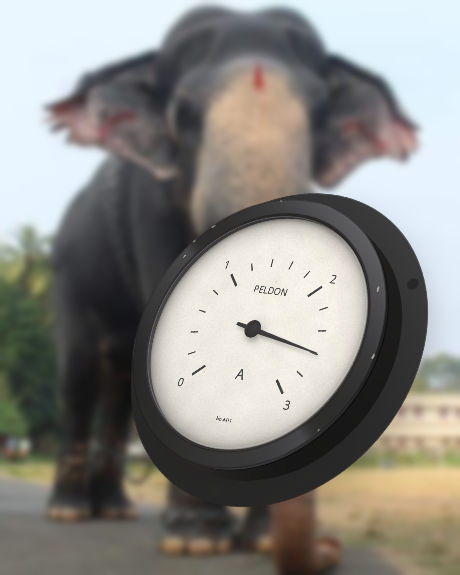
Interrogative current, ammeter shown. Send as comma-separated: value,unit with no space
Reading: 2.6,A
